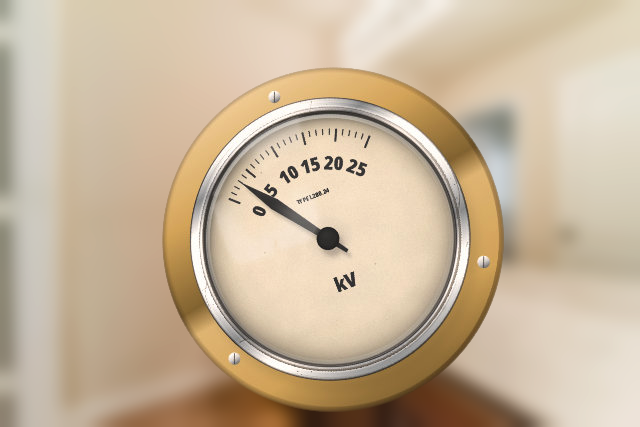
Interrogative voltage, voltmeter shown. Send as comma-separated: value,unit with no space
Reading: 3,kV
